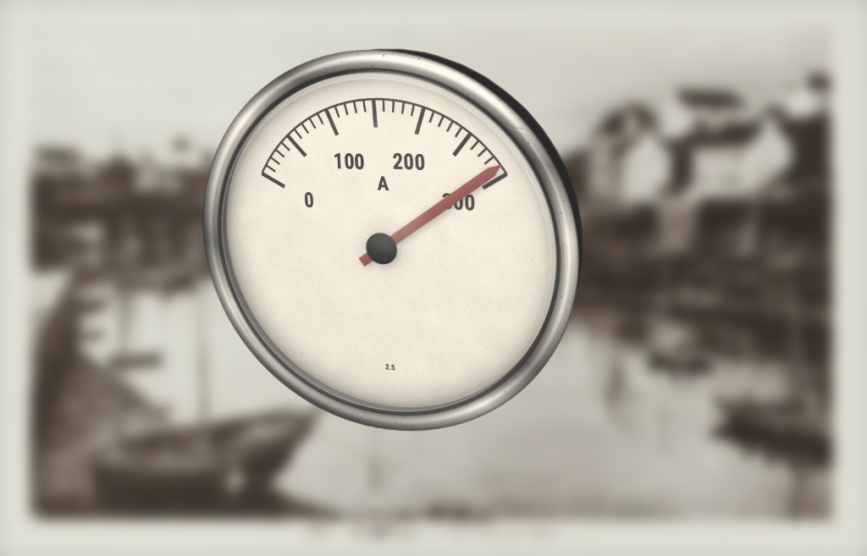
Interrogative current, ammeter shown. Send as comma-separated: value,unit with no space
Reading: 290,A
